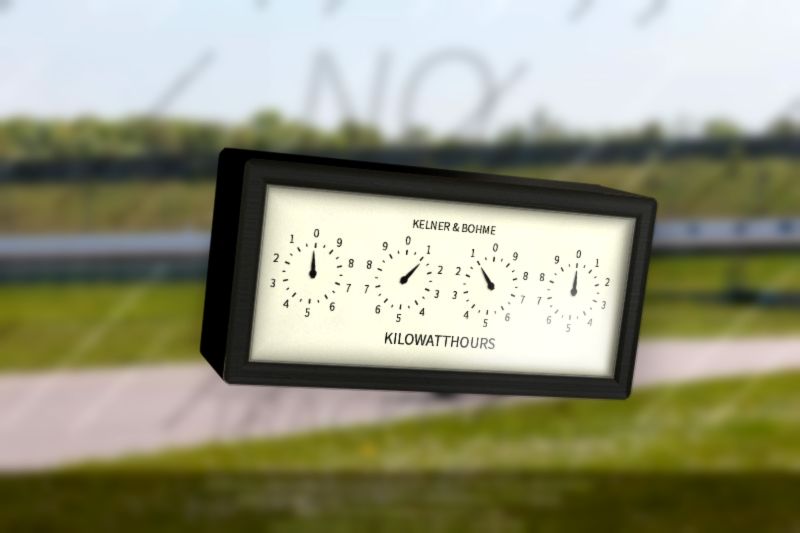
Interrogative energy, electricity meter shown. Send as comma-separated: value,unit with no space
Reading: 110,kWh
